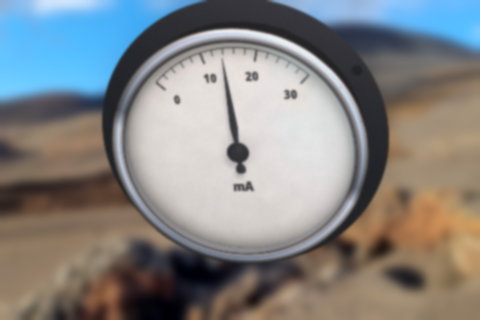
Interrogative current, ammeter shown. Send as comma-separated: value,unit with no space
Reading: 14,mA
